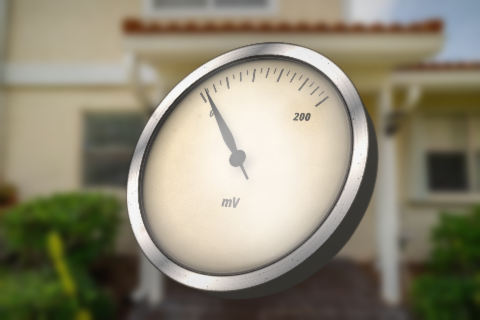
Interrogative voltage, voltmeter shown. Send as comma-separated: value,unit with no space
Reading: 10,mV
